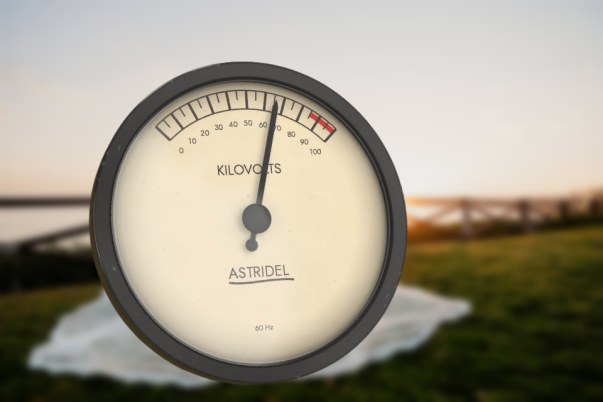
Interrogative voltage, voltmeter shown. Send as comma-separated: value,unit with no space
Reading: 65,kV
